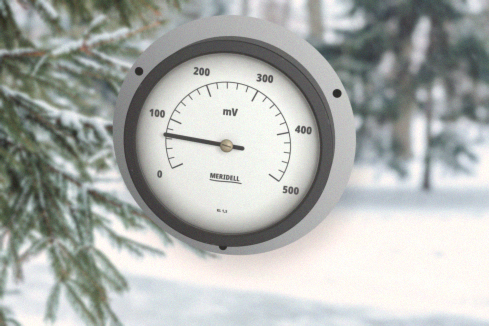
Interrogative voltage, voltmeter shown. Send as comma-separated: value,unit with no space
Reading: 70,mV
